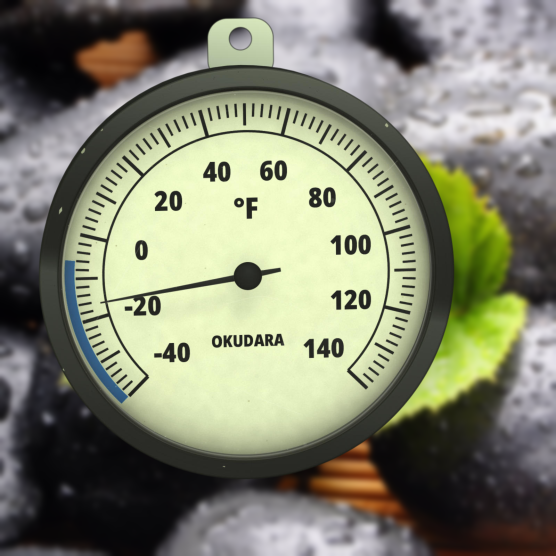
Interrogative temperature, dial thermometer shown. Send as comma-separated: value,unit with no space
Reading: -16,°F
